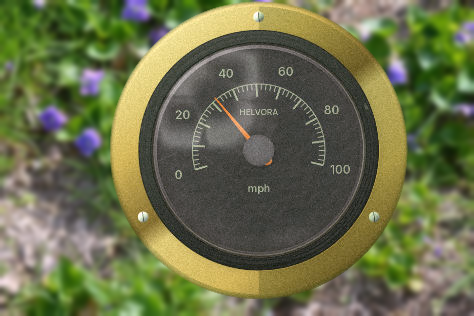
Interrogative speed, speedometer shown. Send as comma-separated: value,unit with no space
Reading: 32,mph
